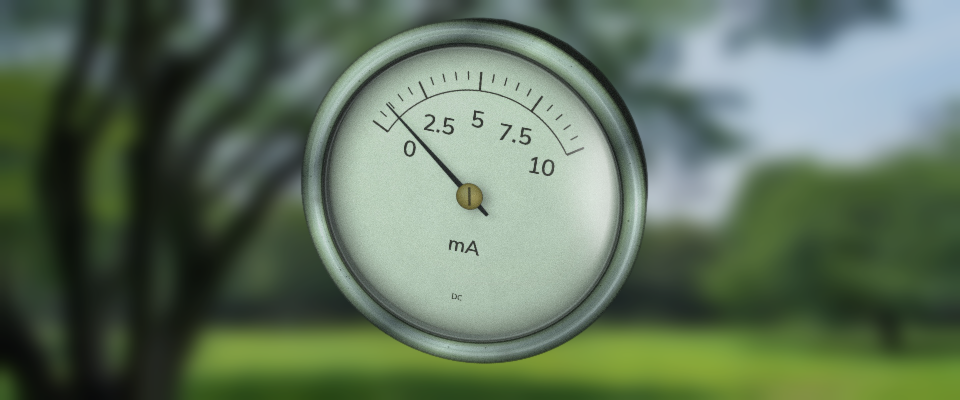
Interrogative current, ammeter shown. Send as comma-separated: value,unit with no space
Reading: 1,mA
